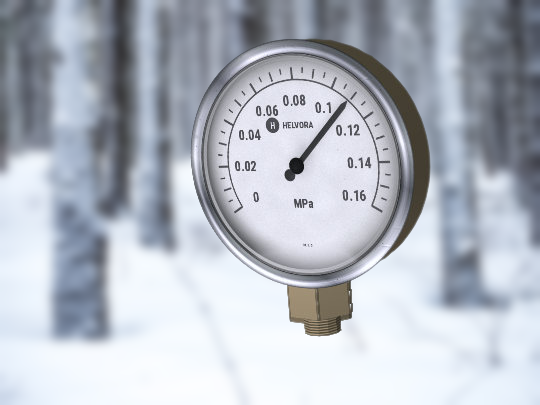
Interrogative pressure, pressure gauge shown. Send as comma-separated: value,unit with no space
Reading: 0.11,MPa
